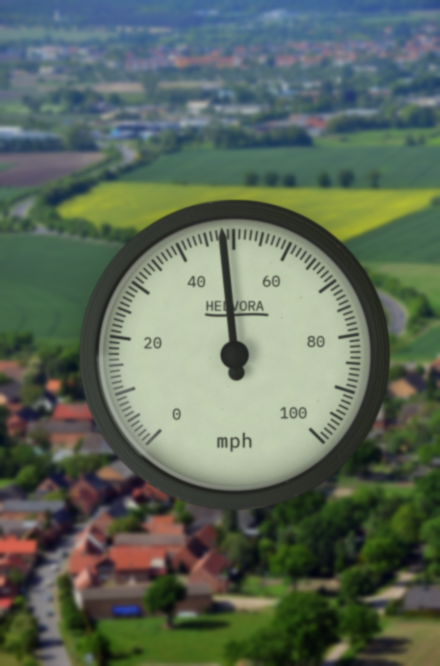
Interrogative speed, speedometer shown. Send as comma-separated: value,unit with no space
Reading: 48,mph
